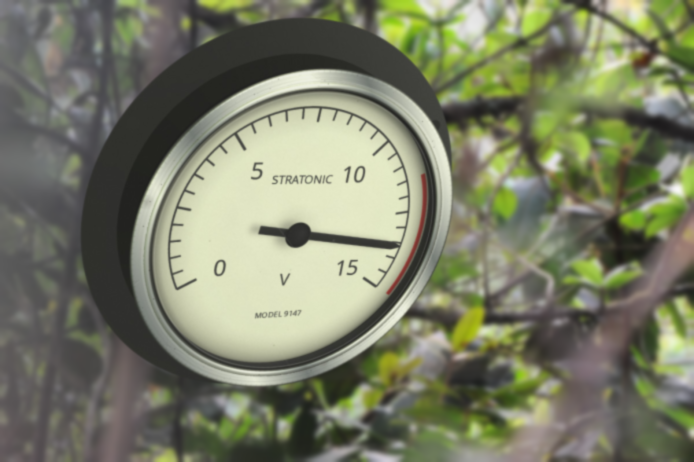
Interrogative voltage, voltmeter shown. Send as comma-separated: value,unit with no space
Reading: 13.5,V
